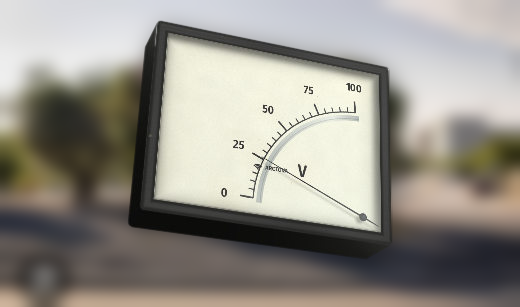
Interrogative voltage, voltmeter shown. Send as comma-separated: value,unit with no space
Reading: 25,V
